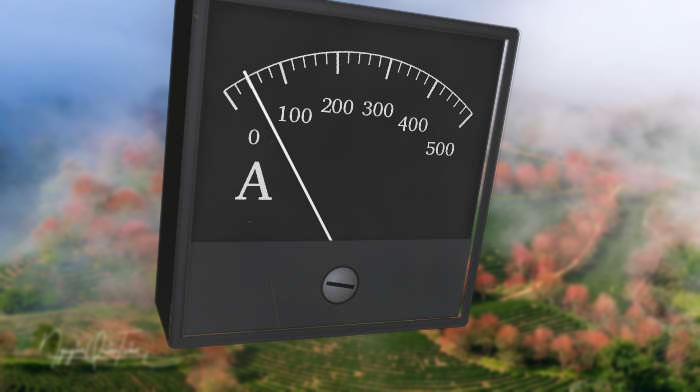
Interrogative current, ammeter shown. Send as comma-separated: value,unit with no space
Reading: 40,A
